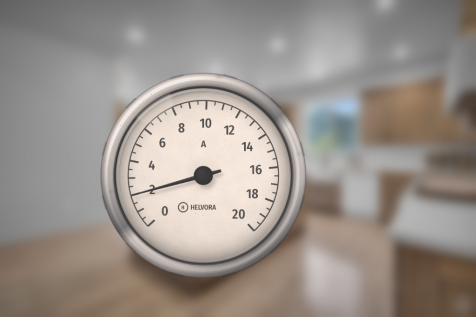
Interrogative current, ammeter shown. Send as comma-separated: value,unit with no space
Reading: 2,A
